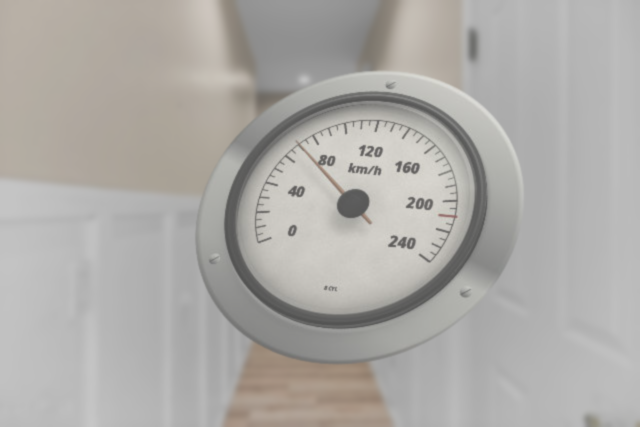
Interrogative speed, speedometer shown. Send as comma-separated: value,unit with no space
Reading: 70,km/h
